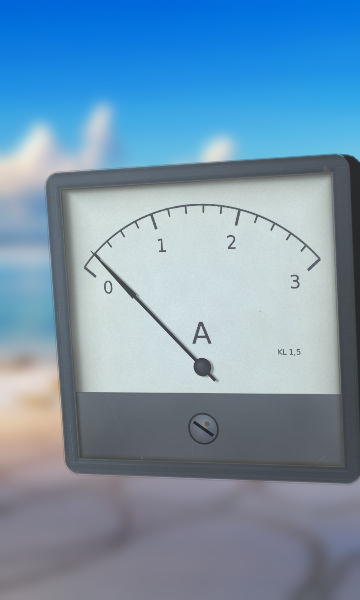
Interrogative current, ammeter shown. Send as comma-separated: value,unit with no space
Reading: 0.2,A
